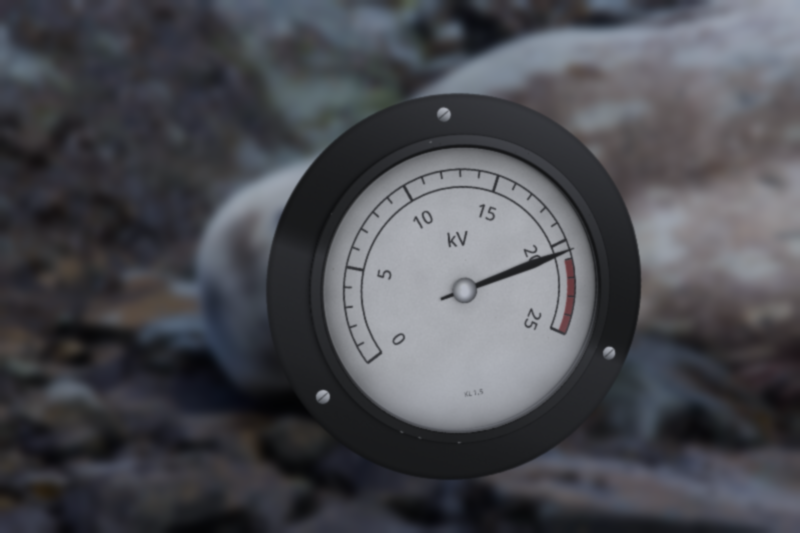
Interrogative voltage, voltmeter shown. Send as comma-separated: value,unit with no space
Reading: 20.5,kV
